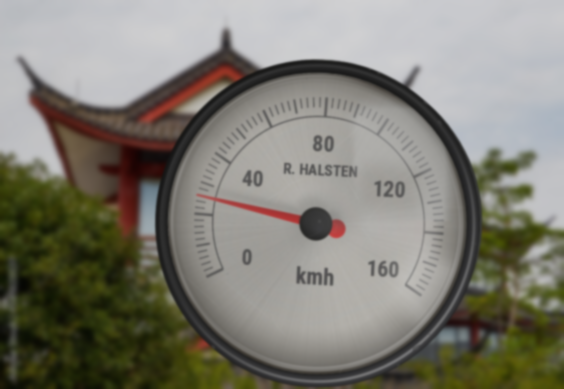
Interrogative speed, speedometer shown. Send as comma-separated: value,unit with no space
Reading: 26,km/h
